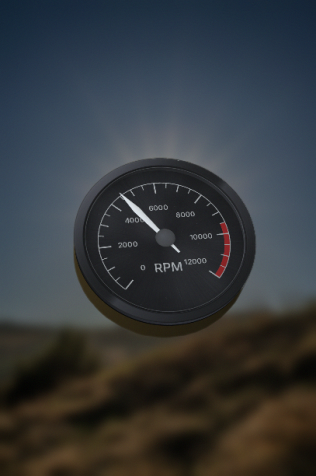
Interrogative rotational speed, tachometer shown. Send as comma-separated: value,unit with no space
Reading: 4500,rpm
